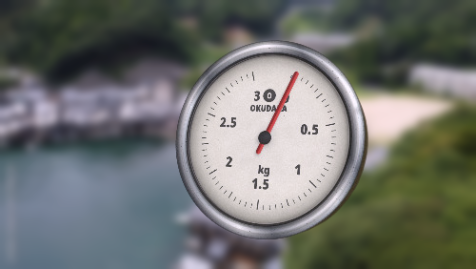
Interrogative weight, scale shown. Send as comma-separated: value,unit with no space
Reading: 0,kg
